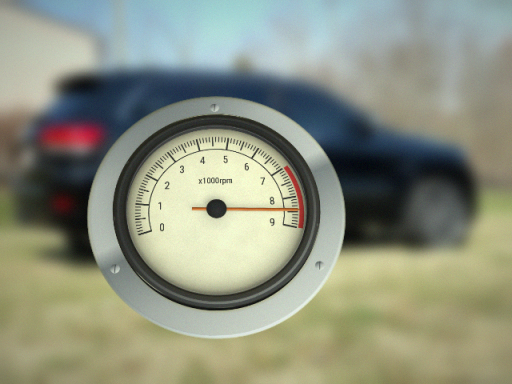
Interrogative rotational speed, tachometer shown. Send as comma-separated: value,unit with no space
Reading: 8500,rpm
